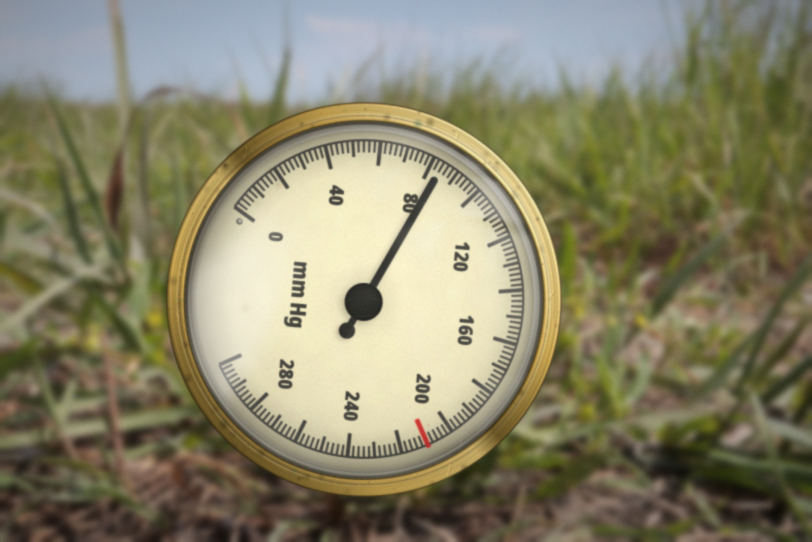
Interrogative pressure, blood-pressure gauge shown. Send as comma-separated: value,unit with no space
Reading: 84,mmHg
